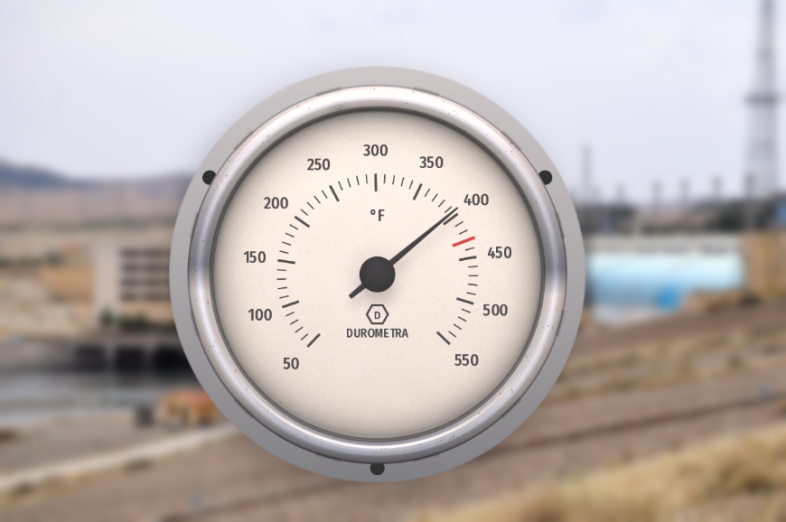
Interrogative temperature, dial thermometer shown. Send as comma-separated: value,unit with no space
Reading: 395,°F
